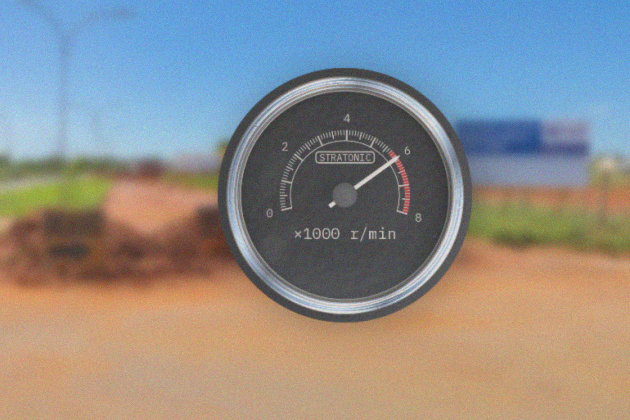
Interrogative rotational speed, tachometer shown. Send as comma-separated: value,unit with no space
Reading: 6000,rpm
